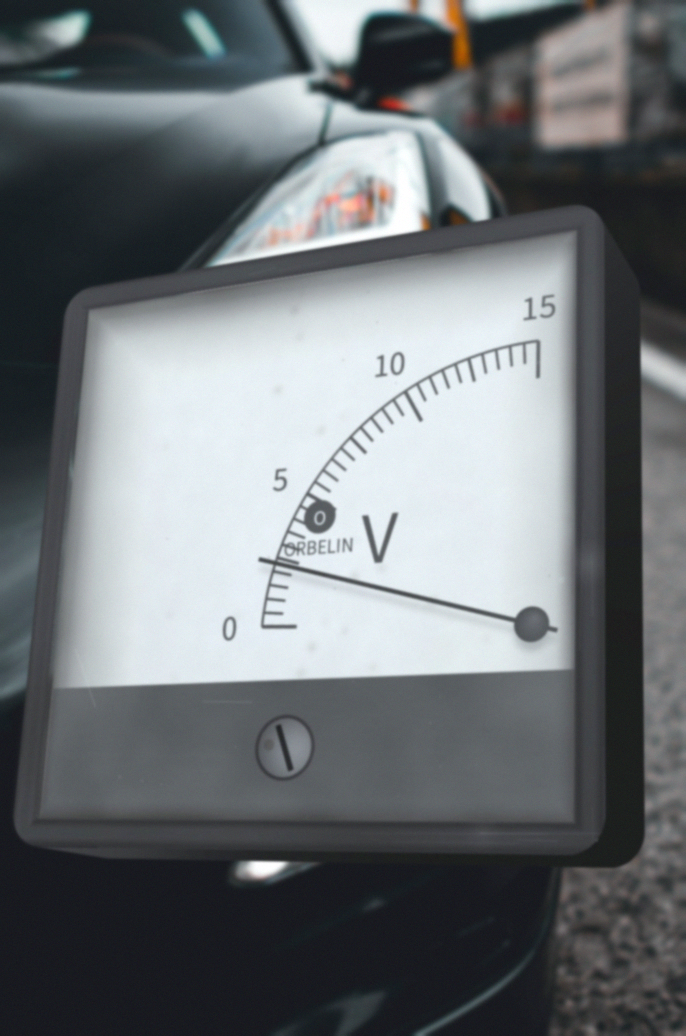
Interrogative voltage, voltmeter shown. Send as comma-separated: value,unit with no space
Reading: 2.25,V
